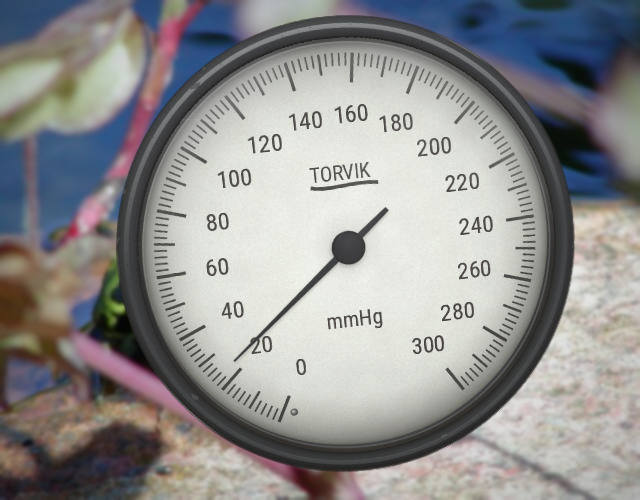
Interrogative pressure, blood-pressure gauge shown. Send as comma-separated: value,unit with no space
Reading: 24,mmHg
